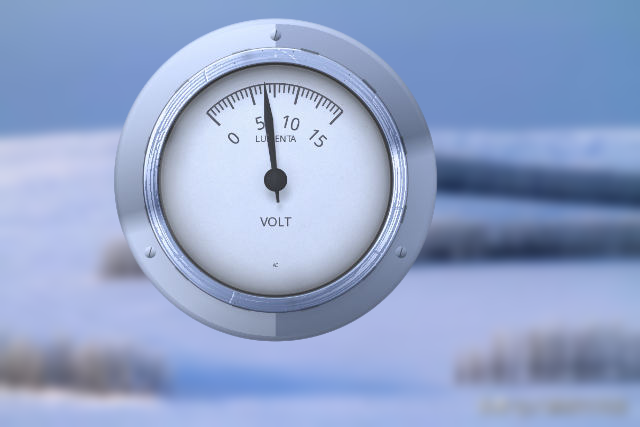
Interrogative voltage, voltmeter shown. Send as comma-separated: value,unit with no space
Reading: 6.5,V
